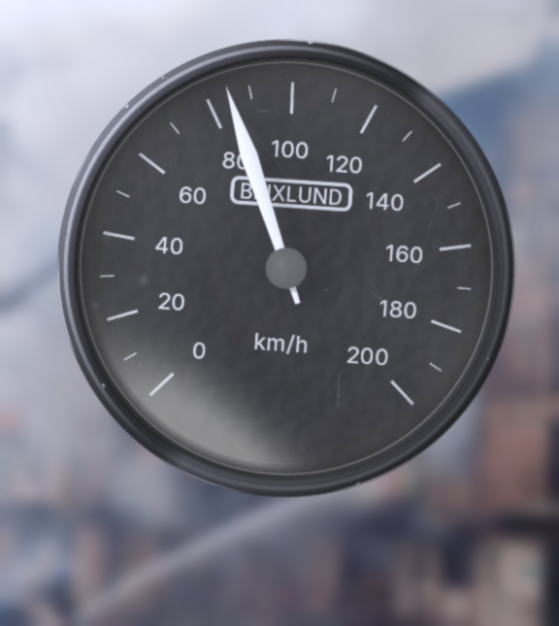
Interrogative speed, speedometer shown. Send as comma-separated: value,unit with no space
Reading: 85,km/h
